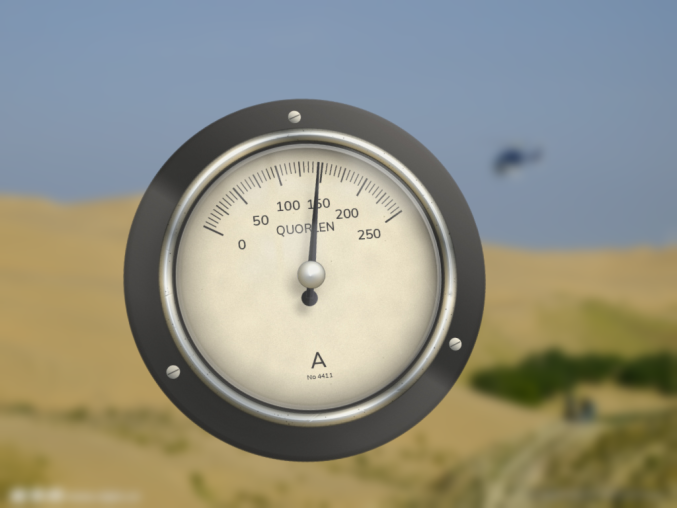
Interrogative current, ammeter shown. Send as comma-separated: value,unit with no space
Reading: 145,A
